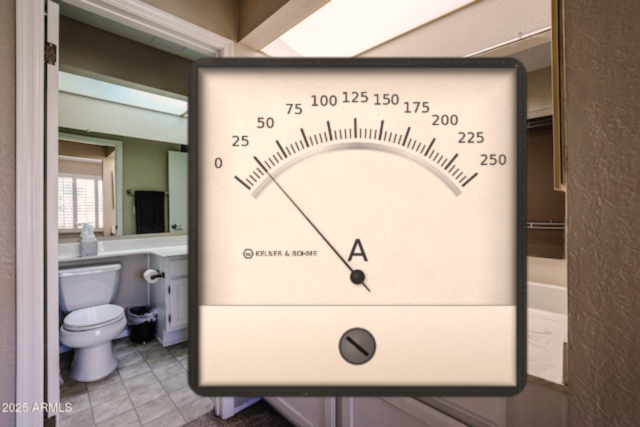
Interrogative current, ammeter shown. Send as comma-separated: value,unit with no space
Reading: 25,A
